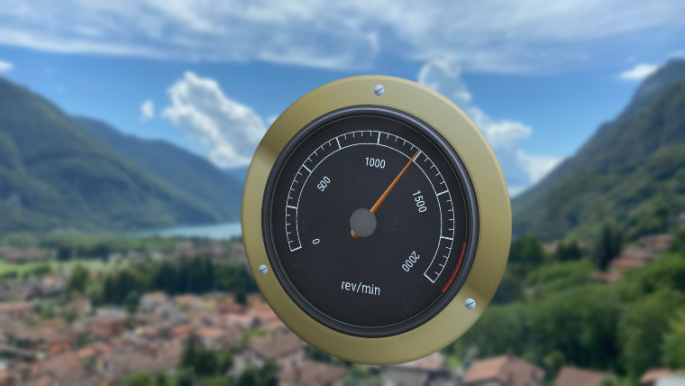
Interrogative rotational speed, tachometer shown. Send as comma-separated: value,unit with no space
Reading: 1250,rpm
